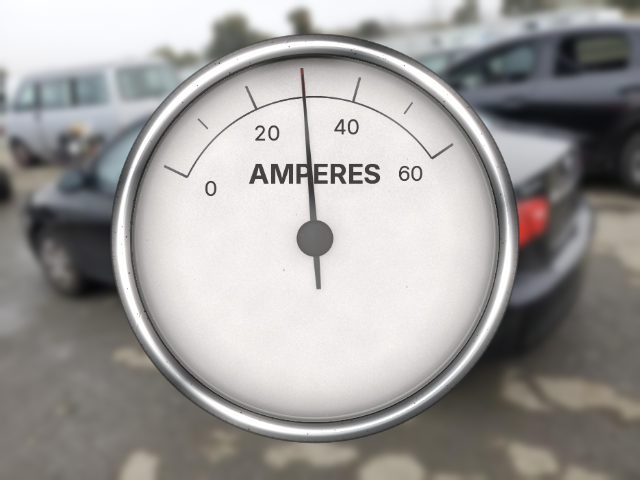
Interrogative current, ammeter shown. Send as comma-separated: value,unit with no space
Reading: 30,A
